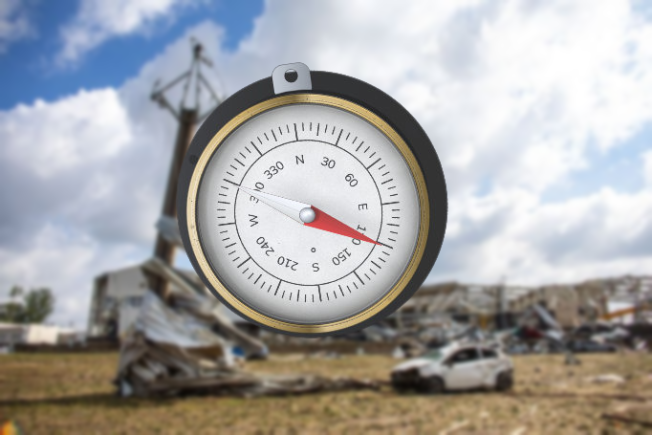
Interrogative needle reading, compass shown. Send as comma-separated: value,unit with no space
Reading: 120,°
